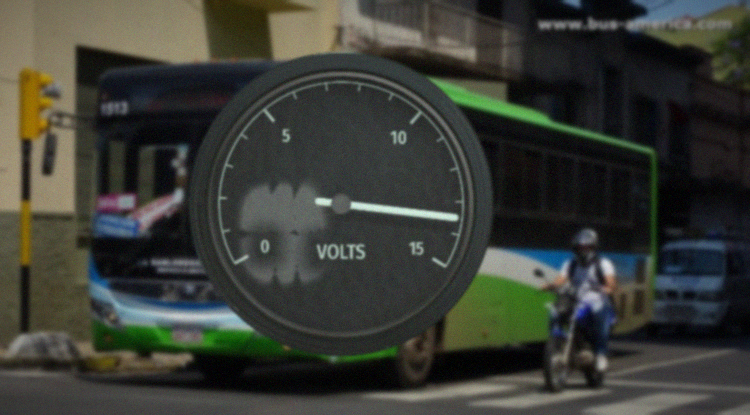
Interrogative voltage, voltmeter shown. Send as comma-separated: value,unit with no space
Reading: 13.5,V
